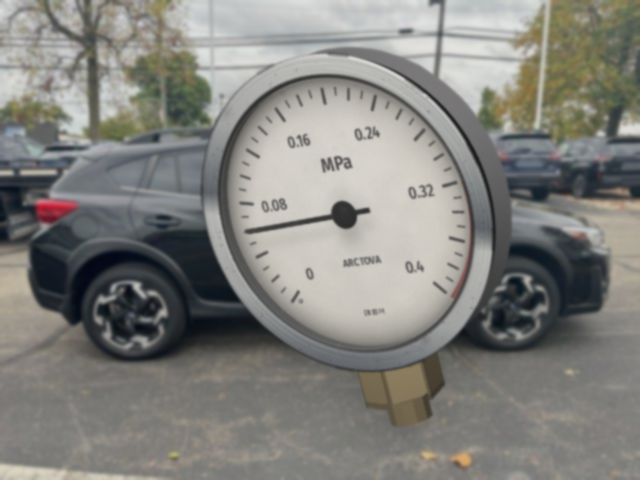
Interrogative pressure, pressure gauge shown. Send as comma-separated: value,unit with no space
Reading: 0.06,MPa
